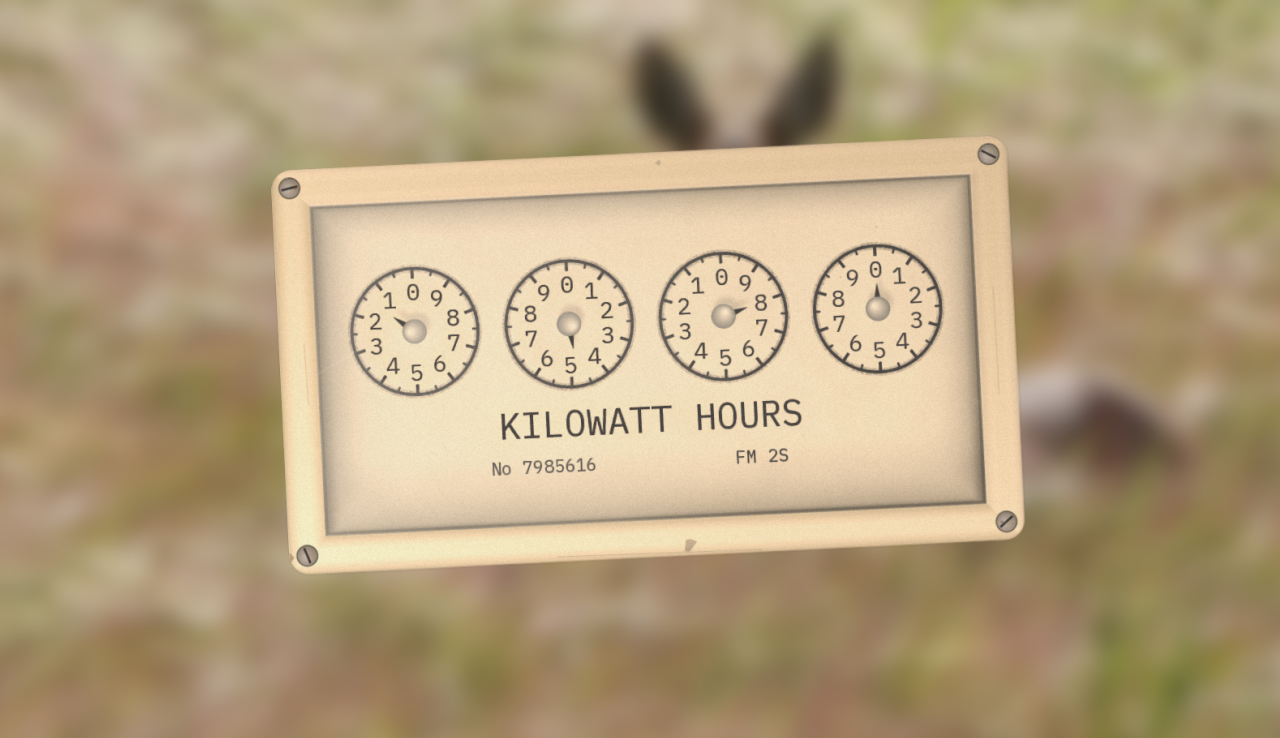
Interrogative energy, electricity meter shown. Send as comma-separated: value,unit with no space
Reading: 1480,kWh
